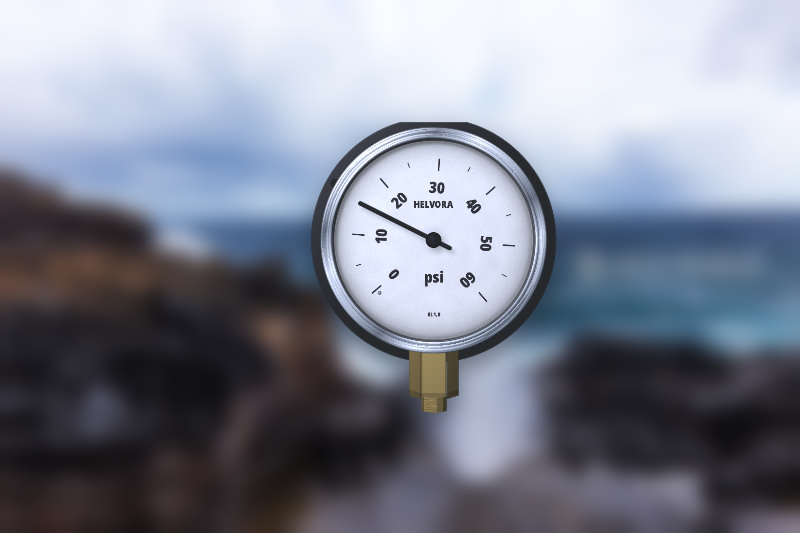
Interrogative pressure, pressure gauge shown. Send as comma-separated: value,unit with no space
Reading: 15,psi
